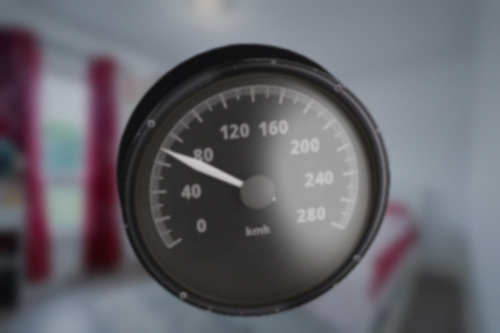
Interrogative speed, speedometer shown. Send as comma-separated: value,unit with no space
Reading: 70,km/h
